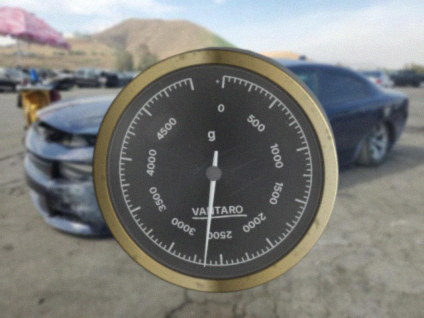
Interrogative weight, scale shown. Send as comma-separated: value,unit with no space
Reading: 2650,g
